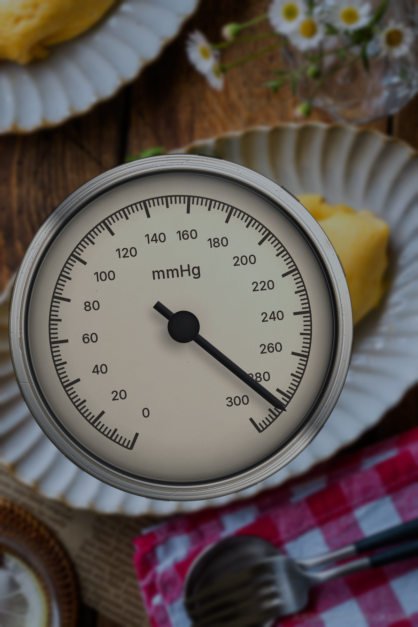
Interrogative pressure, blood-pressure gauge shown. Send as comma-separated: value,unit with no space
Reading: 286,mmHg
